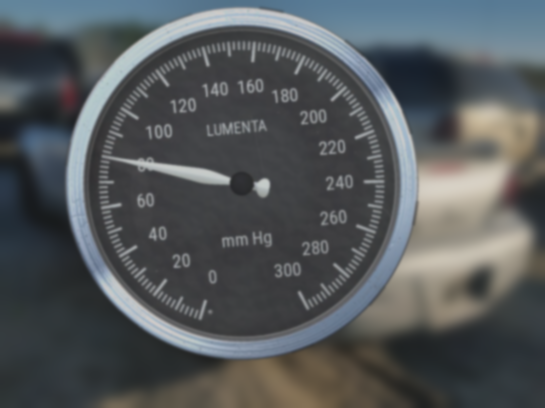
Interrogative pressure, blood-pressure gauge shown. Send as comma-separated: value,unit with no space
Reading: 80,mmHg
